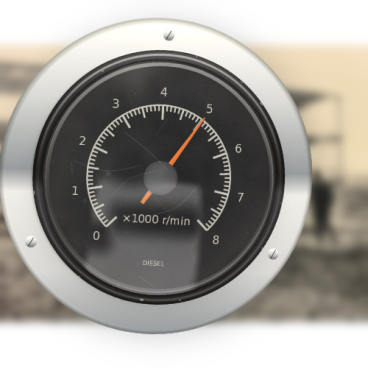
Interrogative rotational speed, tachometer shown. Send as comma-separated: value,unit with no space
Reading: 5000,rpm
